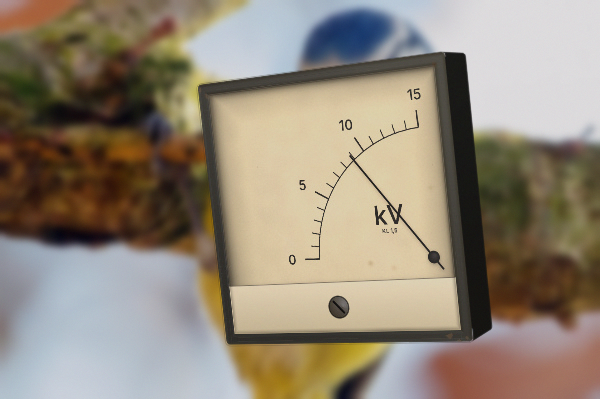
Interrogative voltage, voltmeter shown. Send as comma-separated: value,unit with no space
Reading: 9,kV
